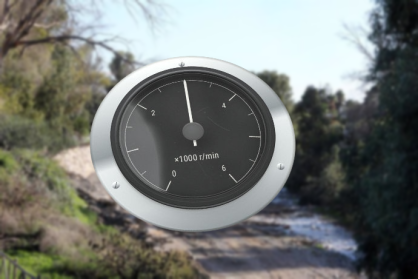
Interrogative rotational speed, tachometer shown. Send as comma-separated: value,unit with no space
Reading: 3000,rpm
